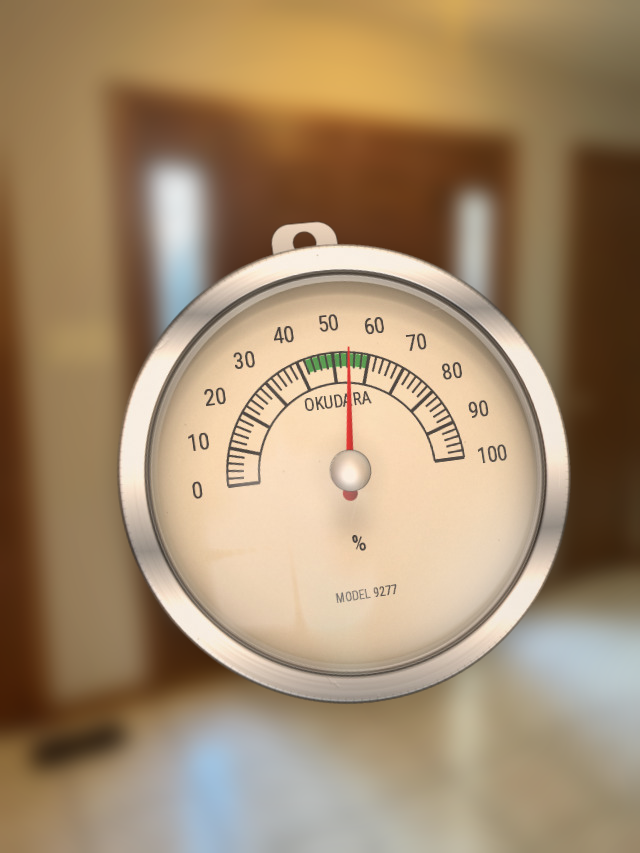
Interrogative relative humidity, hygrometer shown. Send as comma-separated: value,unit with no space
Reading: 54,%
